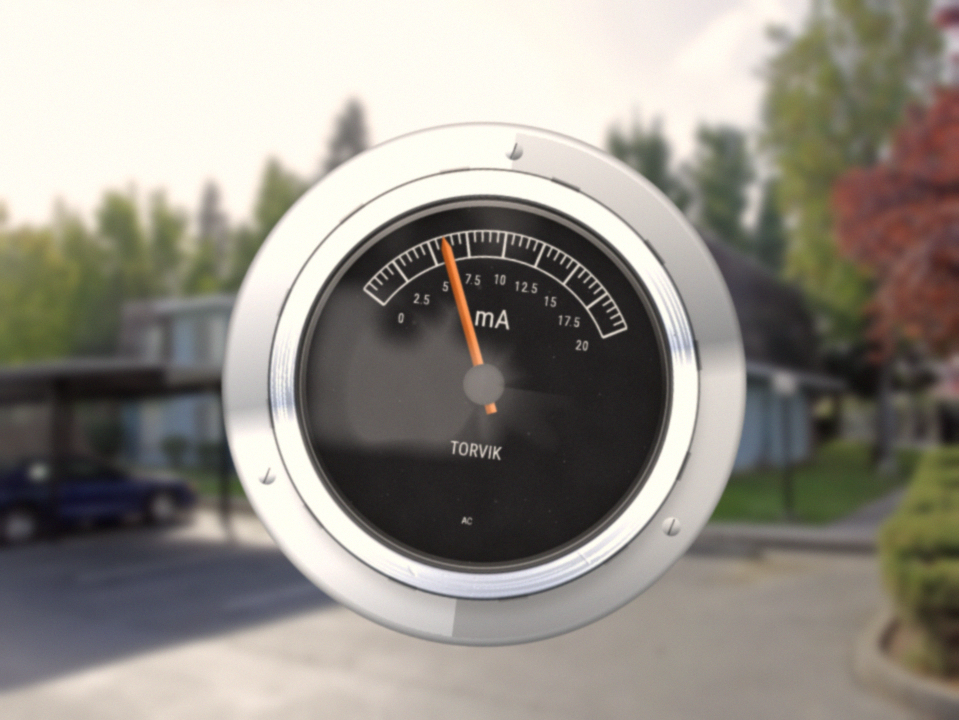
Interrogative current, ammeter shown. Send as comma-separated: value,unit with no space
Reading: 6,mA
